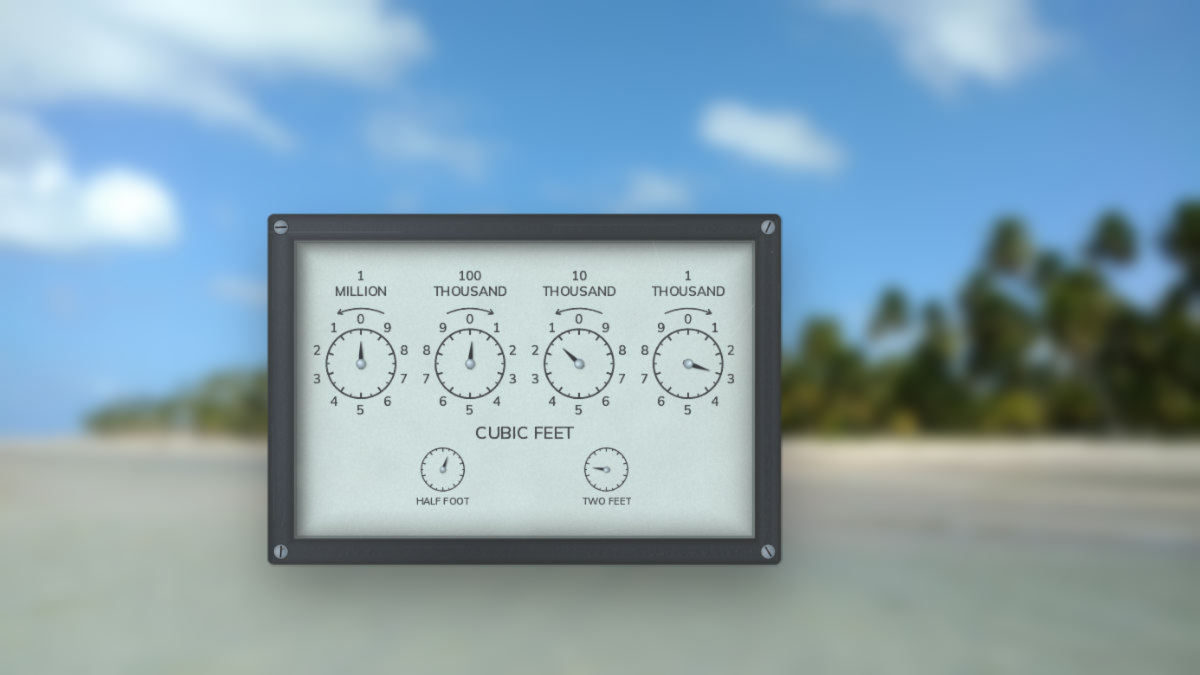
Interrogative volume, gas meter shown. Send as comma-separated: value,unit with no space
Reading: 1300,ft³
